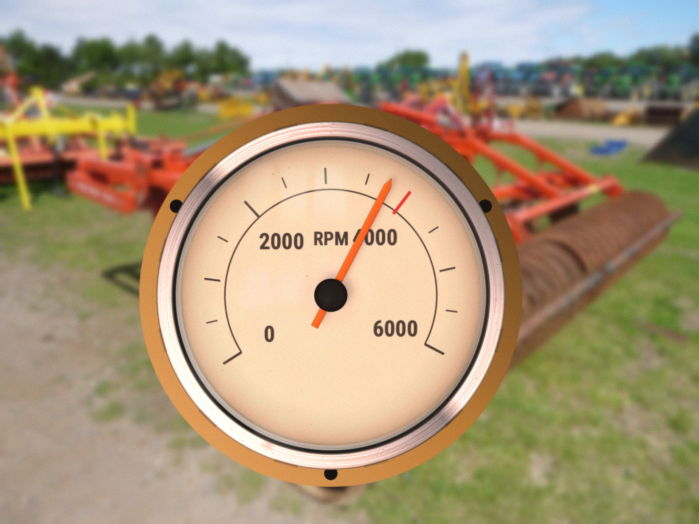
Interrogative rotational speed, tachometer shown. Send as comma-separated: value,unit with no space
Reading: 3750,rpm
